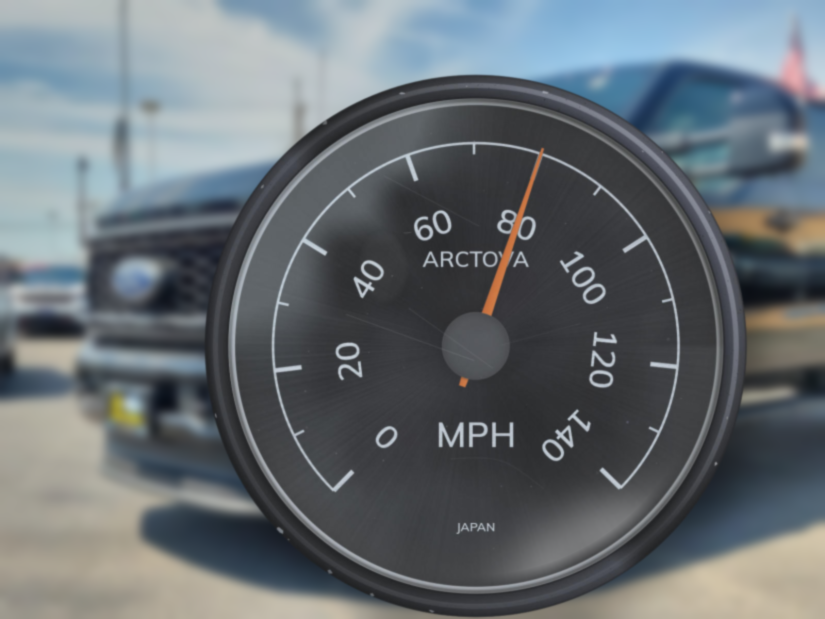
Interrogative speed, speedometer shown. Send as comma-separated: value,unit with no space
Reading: 80,mph
